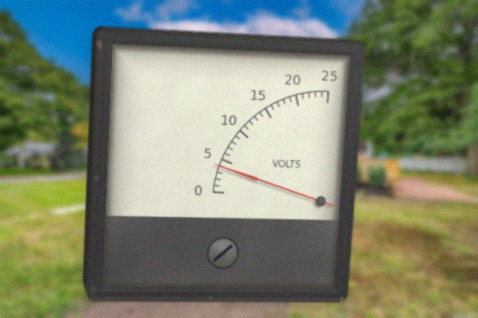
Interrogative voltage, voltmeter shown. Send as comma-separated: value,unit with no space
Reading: 4,V
